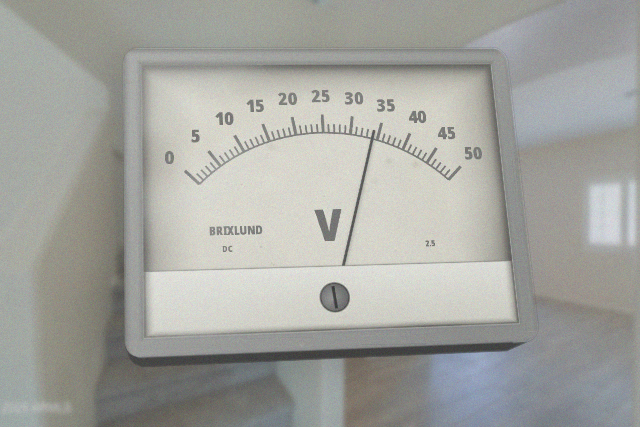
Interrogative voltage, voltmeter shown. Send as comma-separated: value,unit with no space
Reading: 34,V
